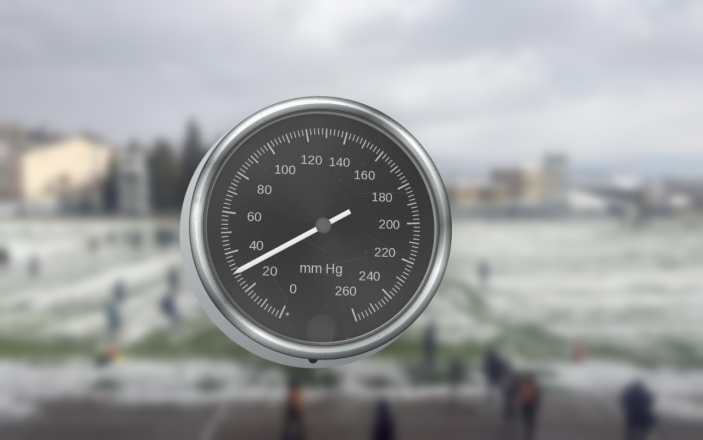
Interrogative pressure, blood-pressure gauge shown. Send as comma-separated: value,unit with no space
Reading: 30,mmHg
